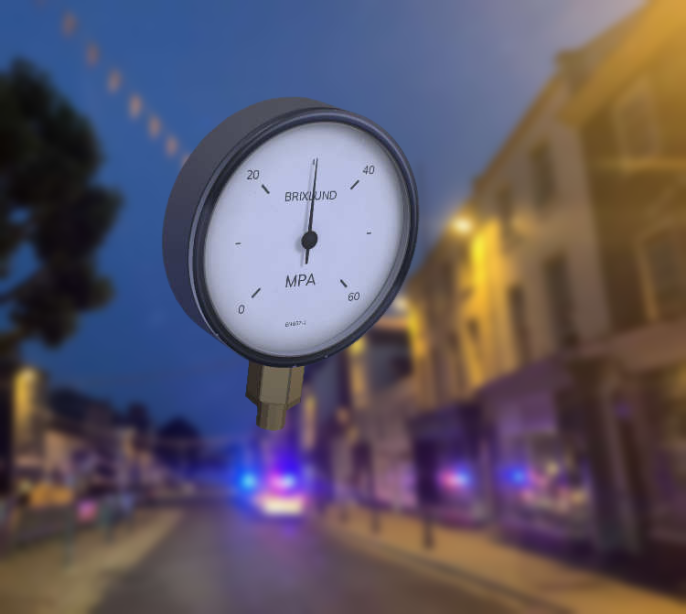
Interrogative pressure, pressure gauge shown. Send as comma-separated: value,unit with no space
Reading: 30,MPa
